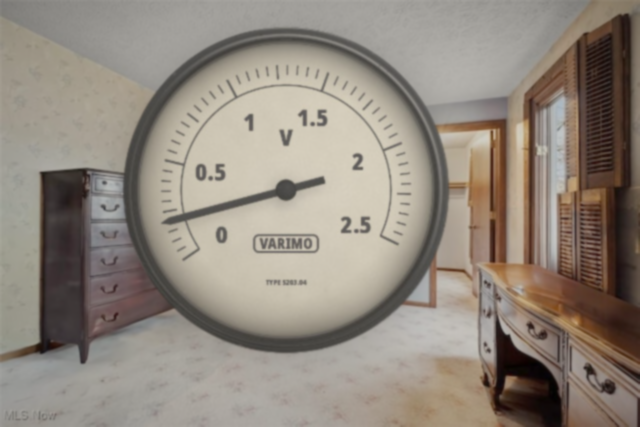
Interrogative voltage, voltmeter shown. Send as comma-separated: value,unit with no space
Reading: 0.2,V
